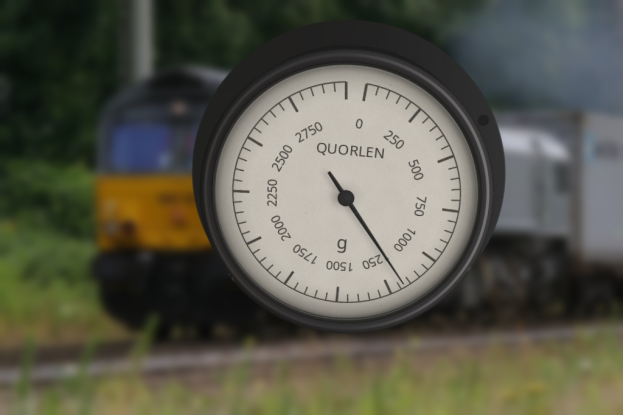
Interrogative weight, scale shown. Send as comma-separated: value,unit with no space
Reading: 1175,g
